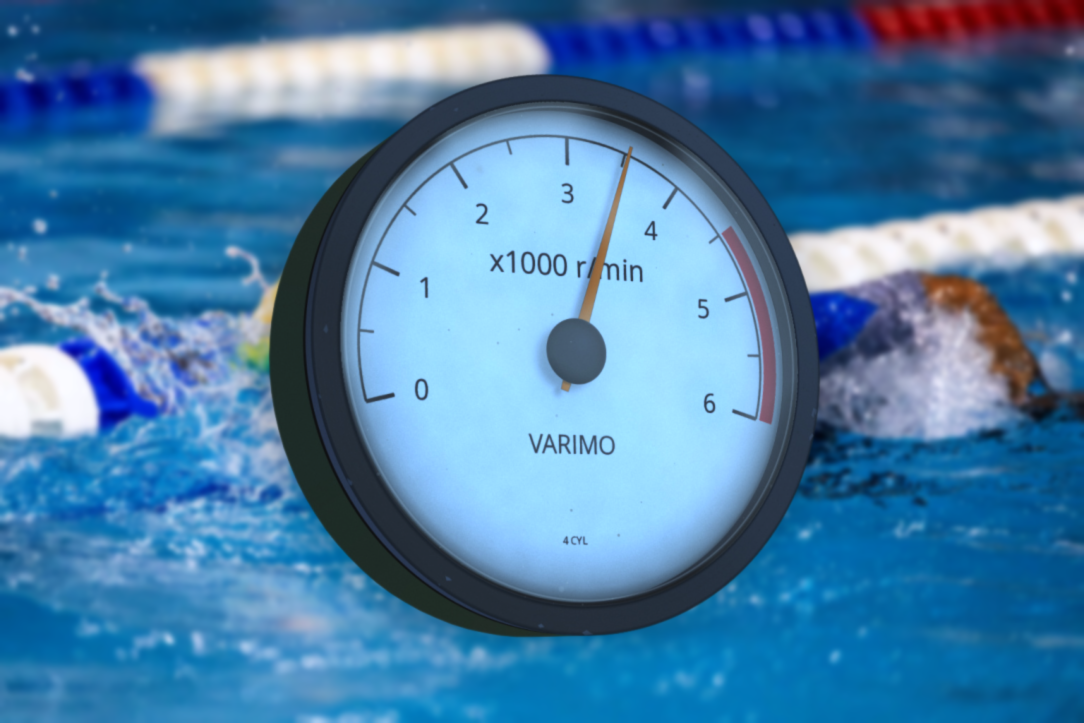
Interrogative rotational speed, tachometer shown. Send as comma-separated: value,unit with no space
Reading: 3500,rpm
